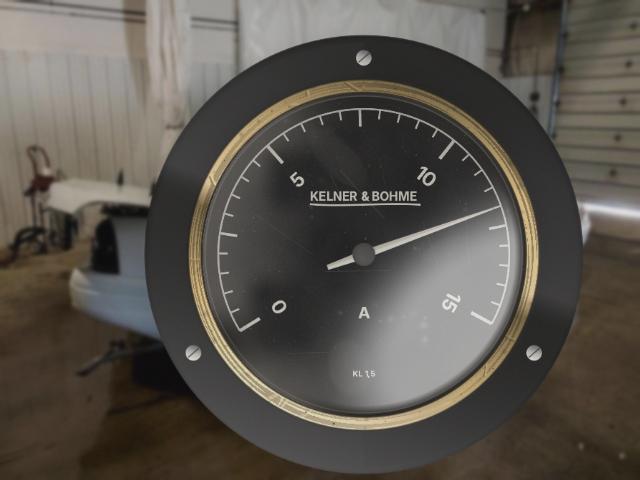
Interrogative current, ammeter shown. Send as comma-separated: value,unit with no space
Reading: 12,A
